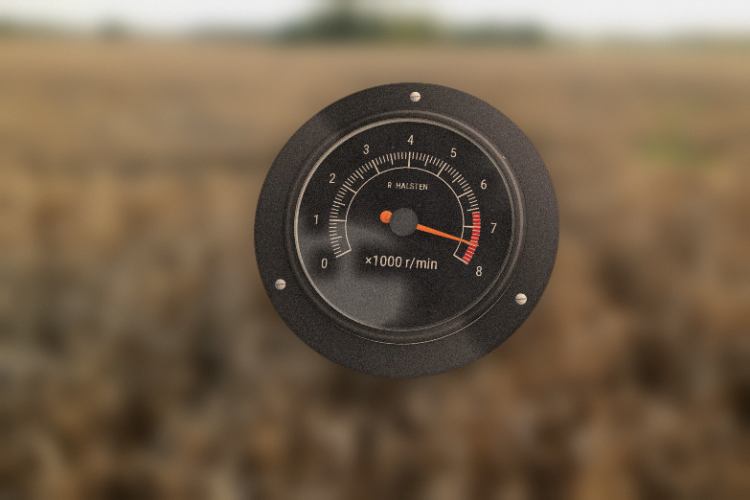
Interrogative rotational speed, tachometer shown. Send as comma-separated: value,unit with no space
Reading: 7500,rpm
